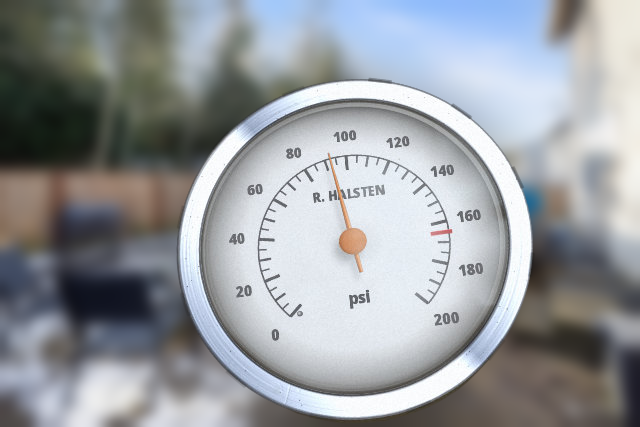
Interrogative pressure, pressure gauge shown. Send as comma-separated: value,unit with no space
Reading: 92.5,psi
